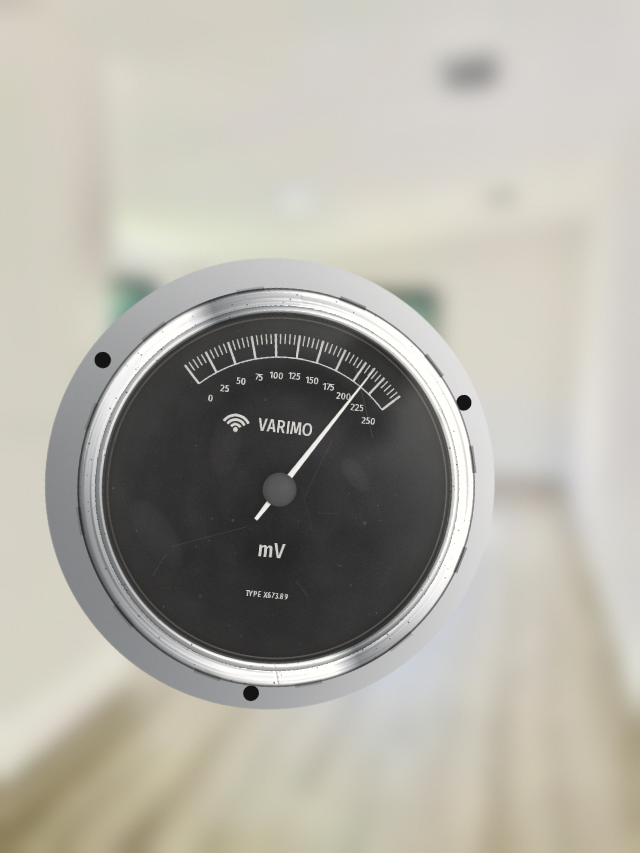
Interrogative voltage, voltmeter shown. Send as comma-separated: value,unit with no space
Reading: 210,mV
